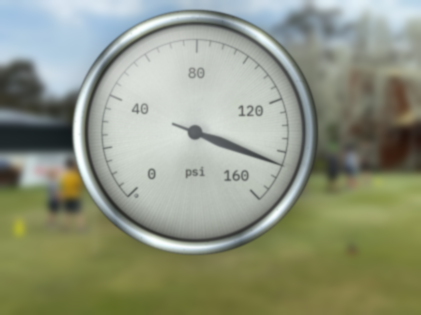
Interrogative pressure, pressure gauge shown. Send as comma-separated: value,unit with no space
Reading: 145,psi
